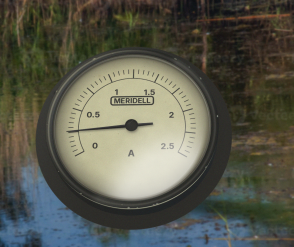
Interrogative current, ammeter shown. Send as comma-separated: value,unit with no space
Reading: 0.25,A
